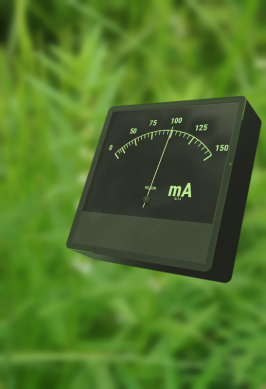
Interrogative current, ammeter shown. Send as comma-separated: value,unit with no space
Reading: 100,mA
